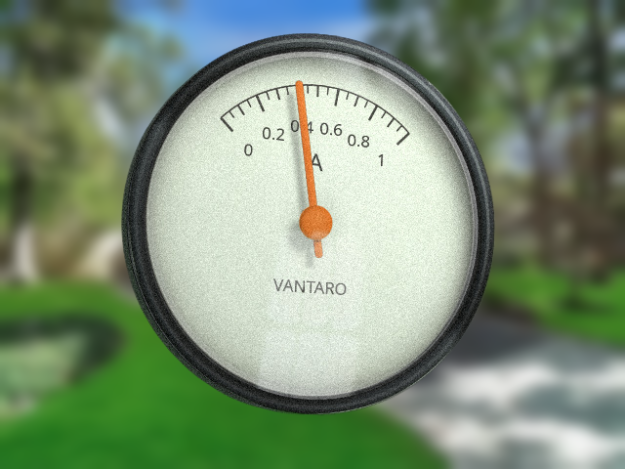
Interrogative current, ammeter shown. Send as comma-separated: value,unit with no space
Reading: 0.4,A
